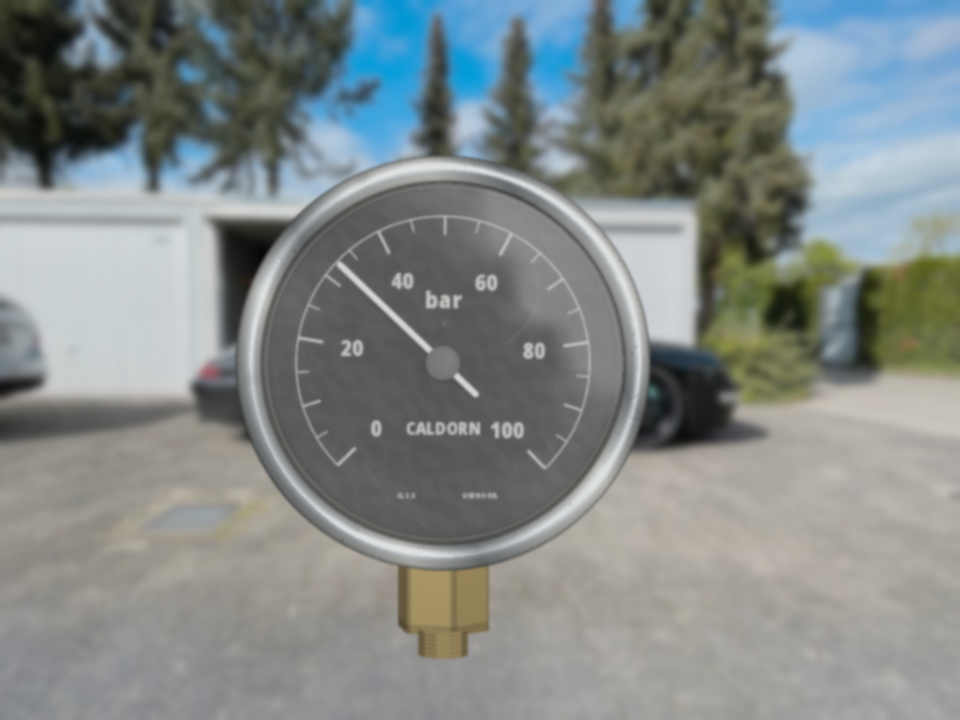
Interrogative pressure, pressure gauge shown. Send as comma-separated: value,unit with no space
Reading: 32.5,bar
